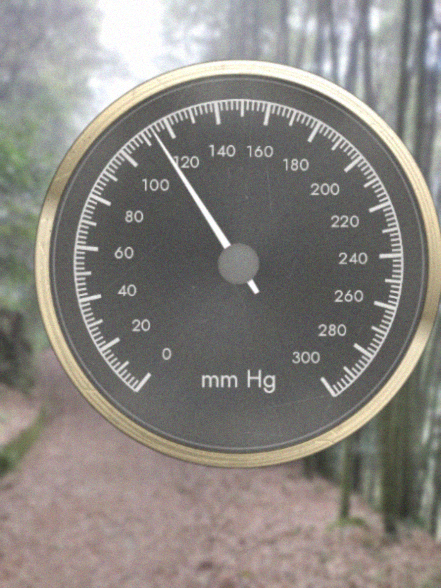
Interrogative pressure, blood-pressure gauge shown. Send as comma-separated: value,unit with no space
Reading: 114,mmHg
